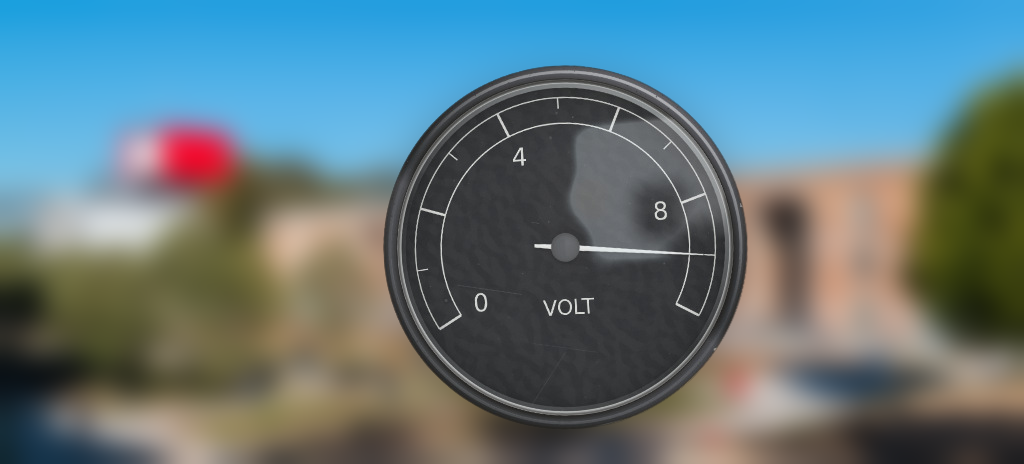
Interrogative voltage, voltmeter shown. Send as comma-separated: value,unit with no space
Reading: 9,V
